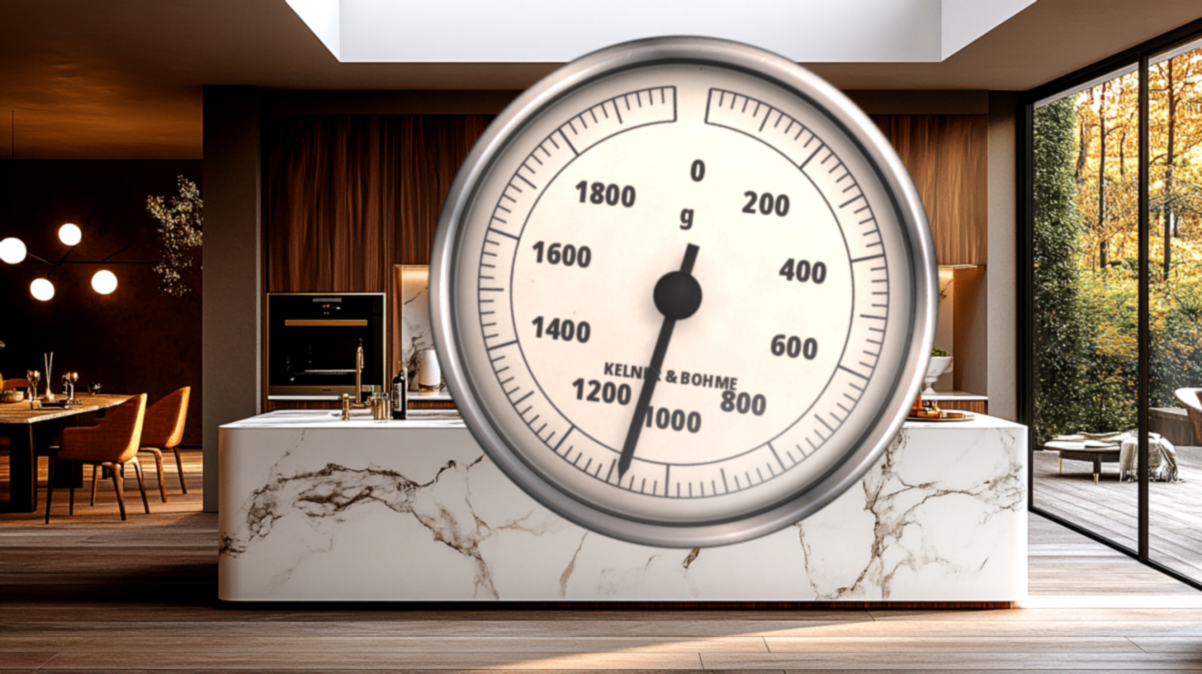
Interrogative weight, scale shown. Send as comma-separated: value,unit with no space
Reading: 1080,g
